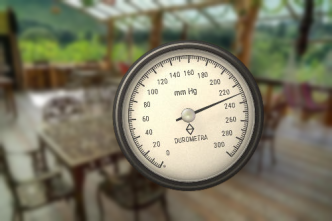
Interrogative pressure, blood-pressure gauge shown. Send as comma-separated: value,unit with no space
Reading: 230,mmHg
